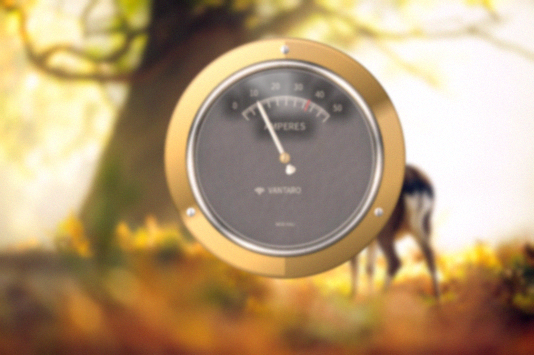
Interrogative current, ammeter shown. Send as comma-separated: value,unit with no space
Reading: 10,A
